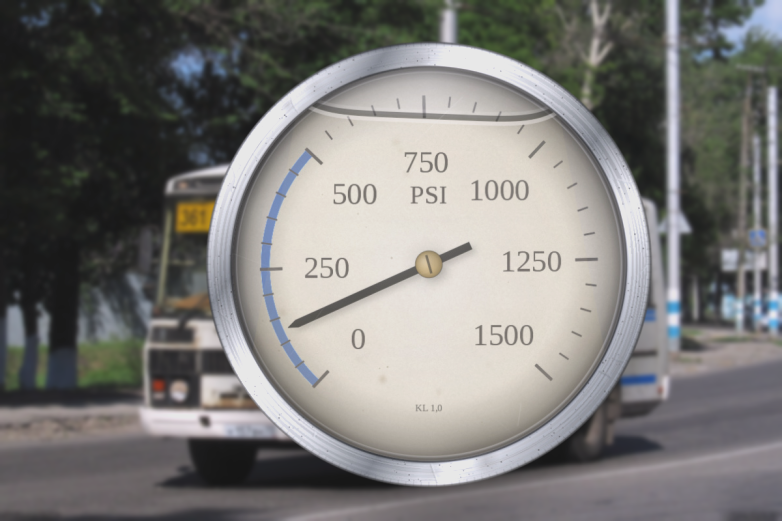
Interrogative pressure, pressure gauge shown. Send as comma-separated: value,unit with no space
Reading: 125,psi
